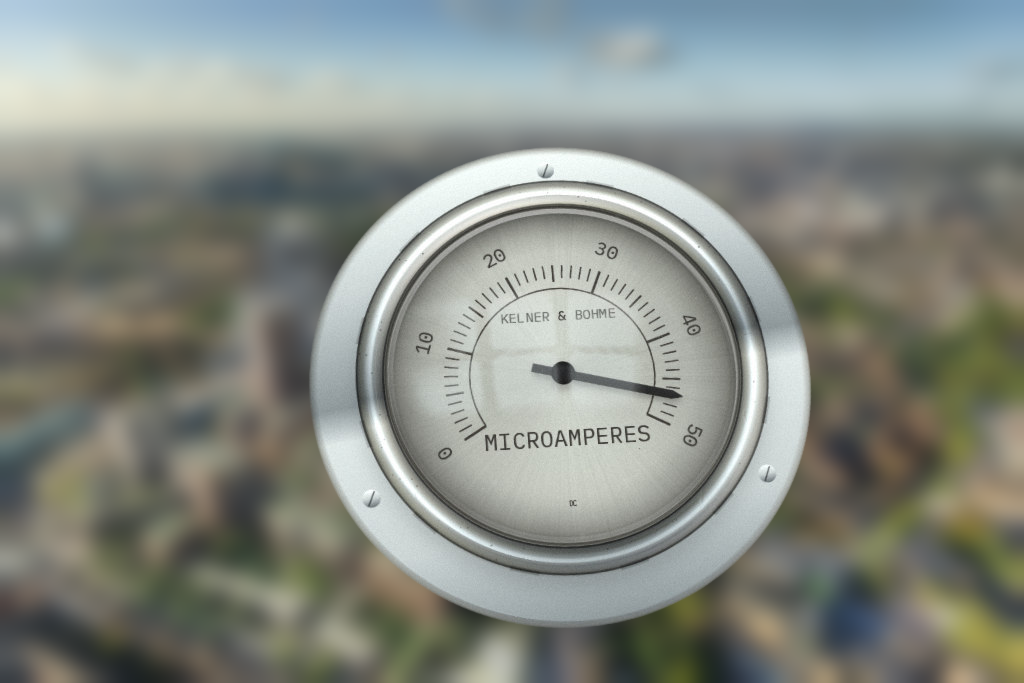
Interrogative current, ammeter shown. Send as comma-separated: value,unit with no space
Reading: 47,µA
